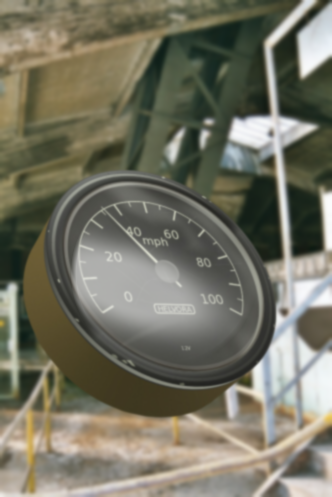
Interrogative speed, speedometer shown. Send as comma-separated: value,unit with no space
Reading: 35,mph
